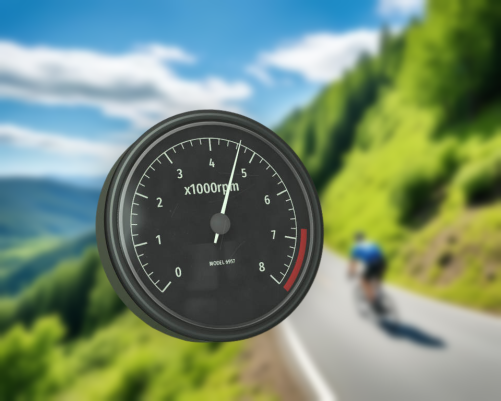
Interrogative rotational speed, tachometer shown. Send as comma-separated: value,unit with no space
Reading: 4600,rpm
